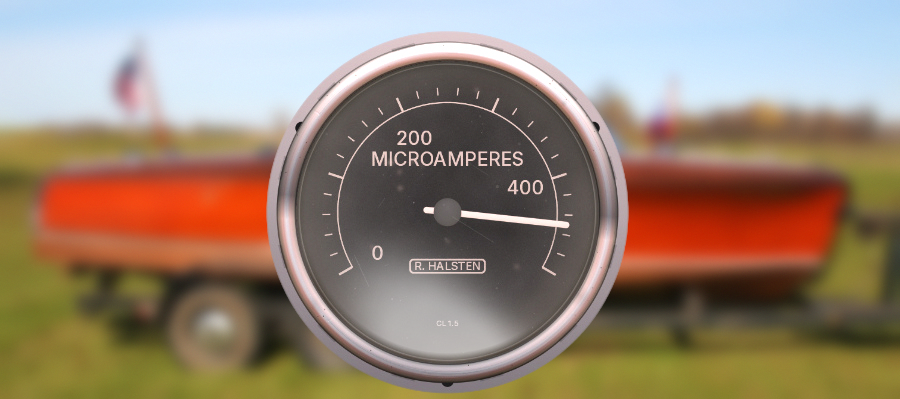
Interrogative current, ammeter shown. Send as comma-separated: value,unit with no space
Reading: 450,µA
